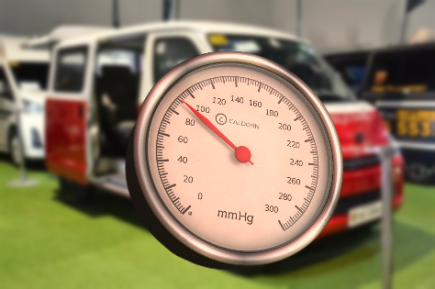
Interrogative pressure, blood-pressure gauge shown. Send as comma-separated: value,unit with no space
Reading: 90,mmHg
